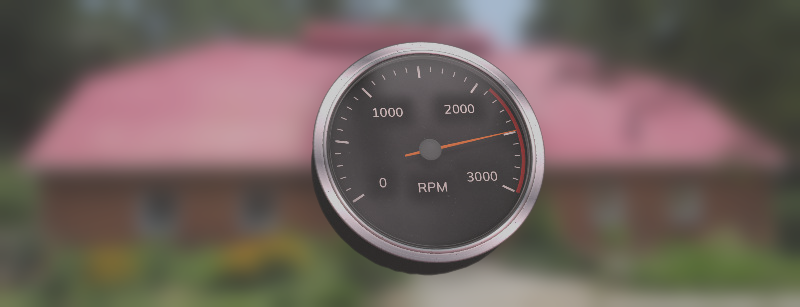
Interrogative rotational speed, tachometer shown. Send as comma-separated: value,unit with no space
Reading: 2500,rpm
